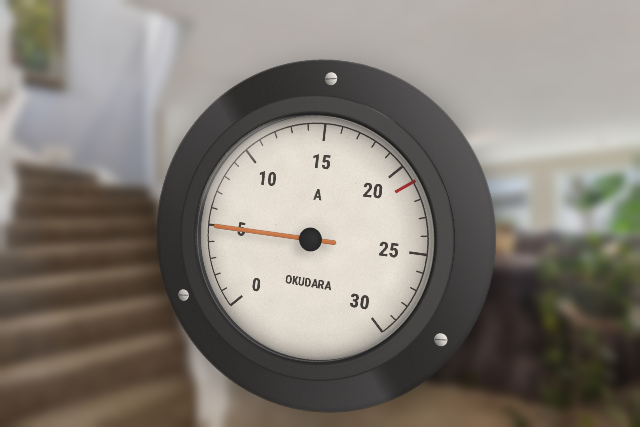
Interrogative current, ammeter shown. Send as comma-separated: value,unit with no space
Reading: 5,A
